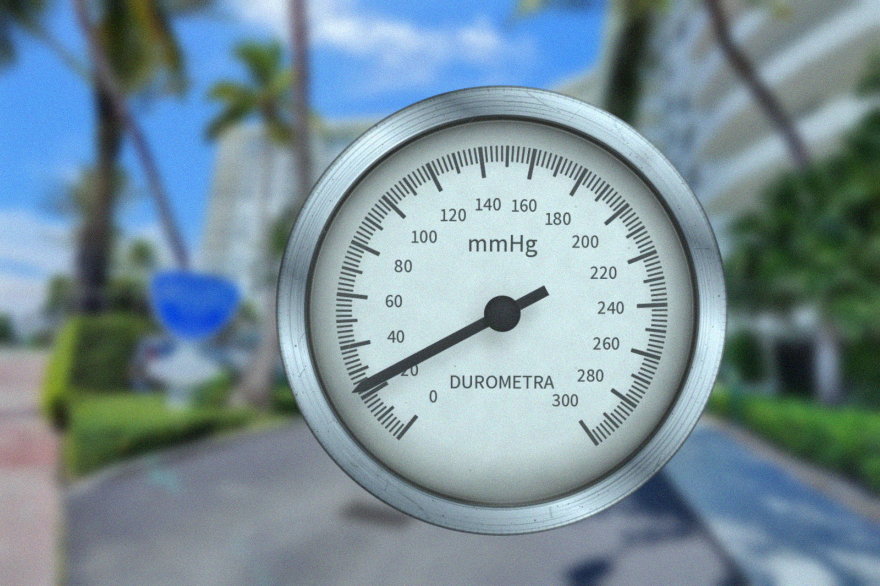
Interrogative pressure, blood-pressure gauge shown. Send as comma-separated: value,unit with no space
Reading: 24,mmHg
